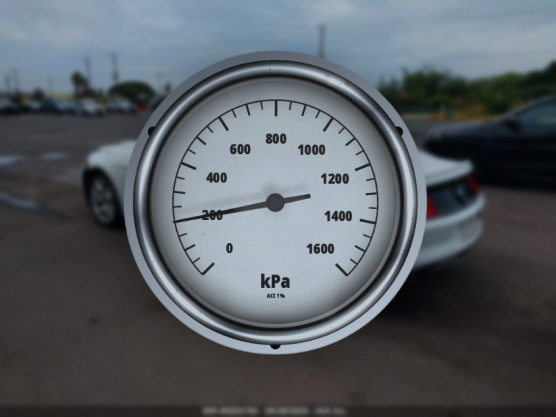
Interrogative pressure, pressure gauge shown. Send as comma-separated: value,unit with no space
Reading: 200,kPa
